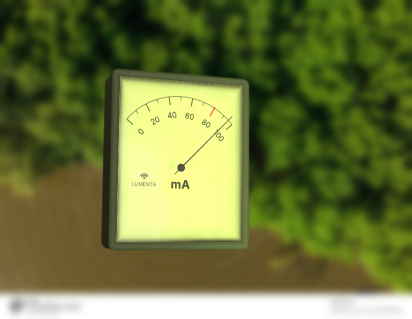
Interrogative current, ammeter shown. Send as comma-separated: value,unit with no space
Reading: 95,mA
